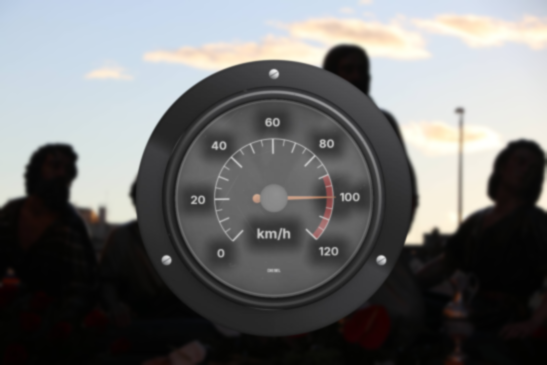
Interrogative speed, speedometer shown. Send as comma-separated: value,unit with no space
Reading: 100,km/h
